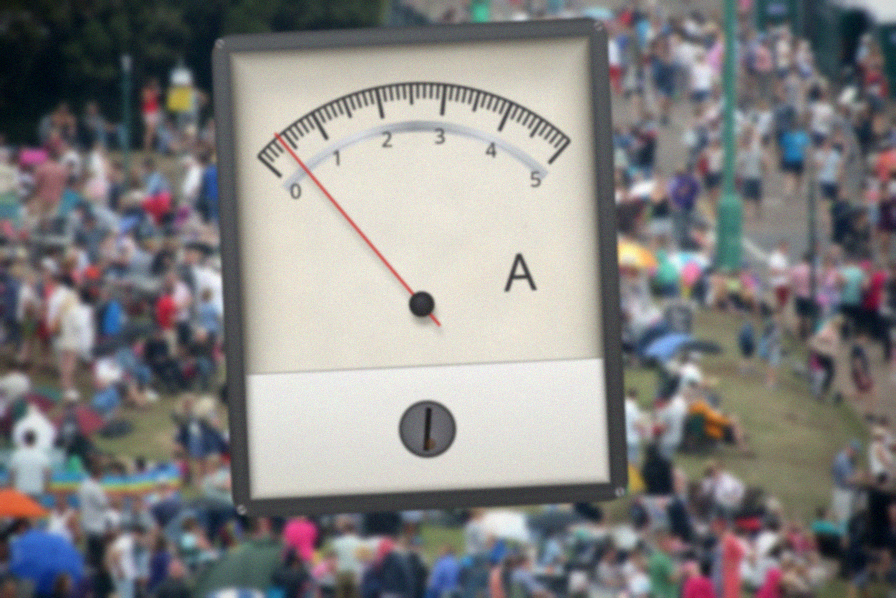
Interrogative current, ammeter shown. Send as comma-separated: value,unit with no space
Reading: 0.4,A
